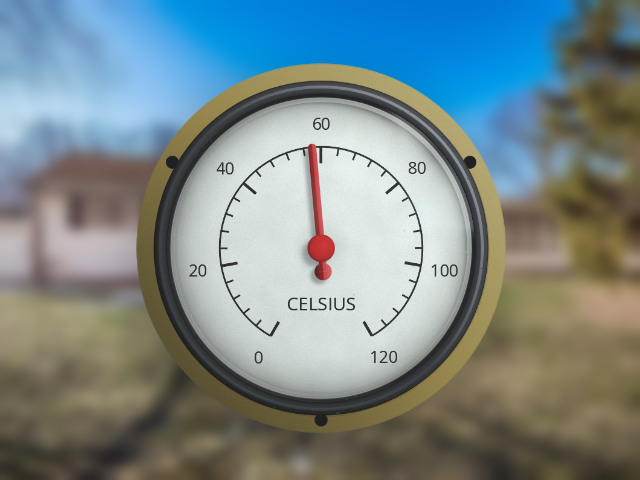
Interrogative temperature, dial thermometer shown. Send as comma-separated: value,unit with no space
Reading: 58,°C
